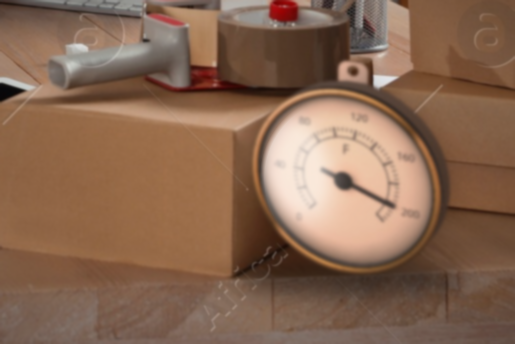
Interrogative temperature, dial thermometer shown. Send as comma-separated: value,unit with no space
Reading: 200,°F
